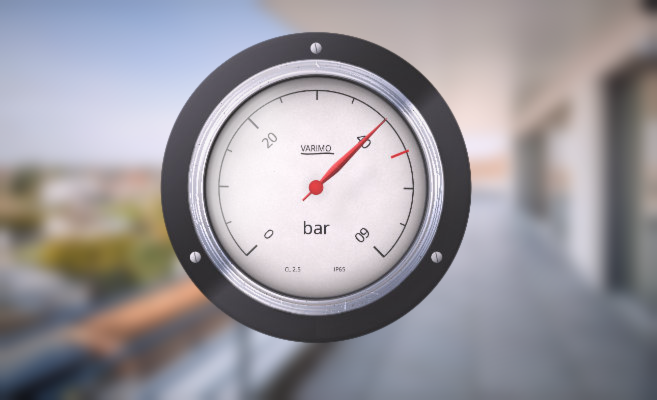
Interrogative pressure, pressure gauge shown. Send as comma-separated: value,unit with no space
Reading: 40,bar
